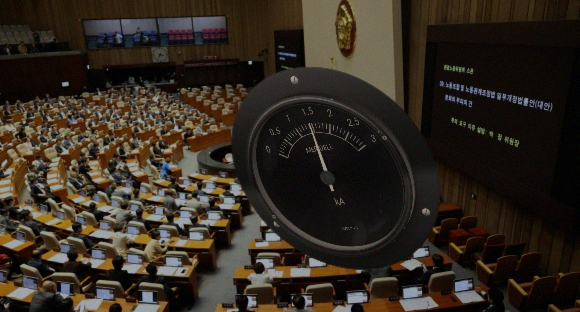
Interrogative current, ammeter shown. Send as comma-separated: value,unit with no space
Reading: 1.5,kA
